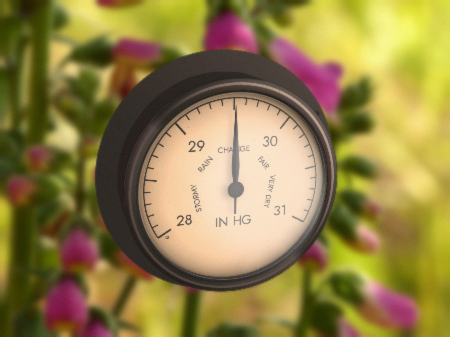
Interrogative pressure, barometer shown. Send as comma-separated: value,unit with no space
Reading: 29.5,inHg
